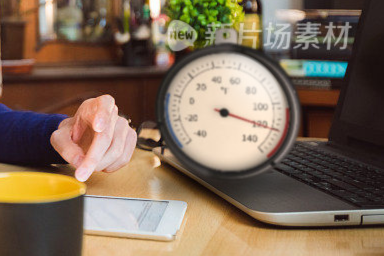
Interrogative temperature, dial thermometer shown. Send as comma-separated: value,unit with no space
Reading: 120,°F
